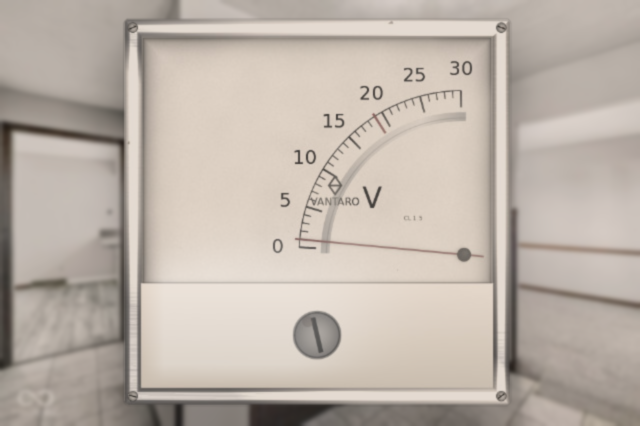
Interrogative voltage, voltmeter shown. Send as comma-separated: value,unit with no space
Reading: 1,V
